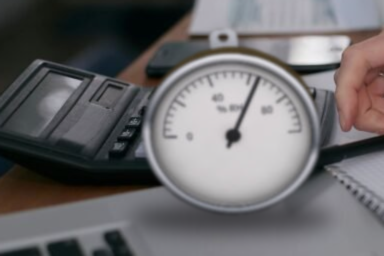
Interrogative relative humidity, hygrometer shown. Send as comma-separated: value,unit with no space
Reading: 64,%
